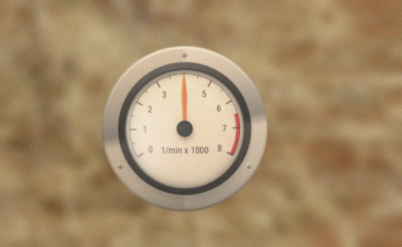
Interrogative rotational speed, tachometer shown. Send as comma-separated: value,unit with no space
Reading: 4000,rpm
